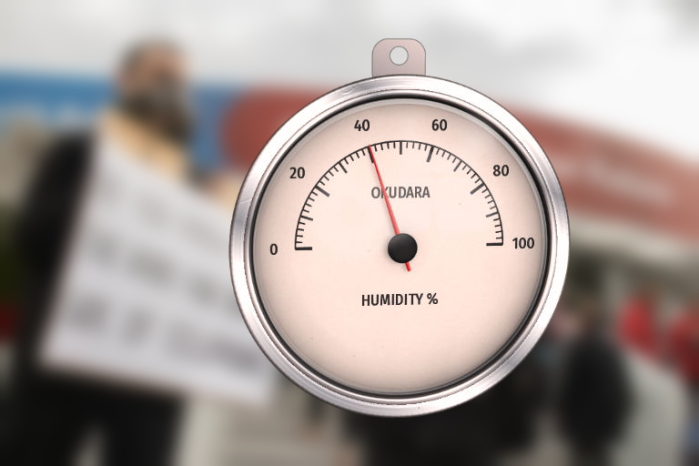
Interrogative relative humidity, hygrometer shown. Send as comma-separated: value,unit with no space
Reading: 40,%
